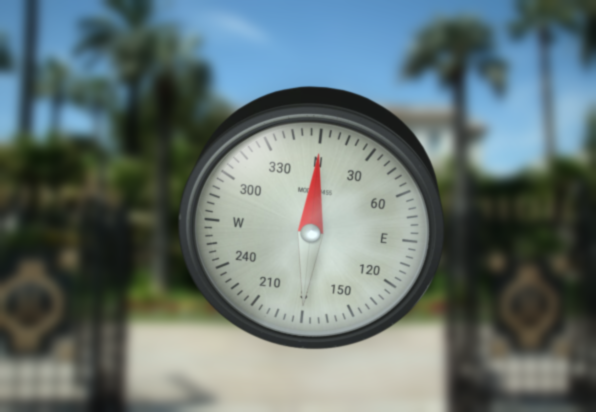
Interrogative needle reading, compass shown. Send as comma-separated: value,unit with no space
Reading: 0,°
